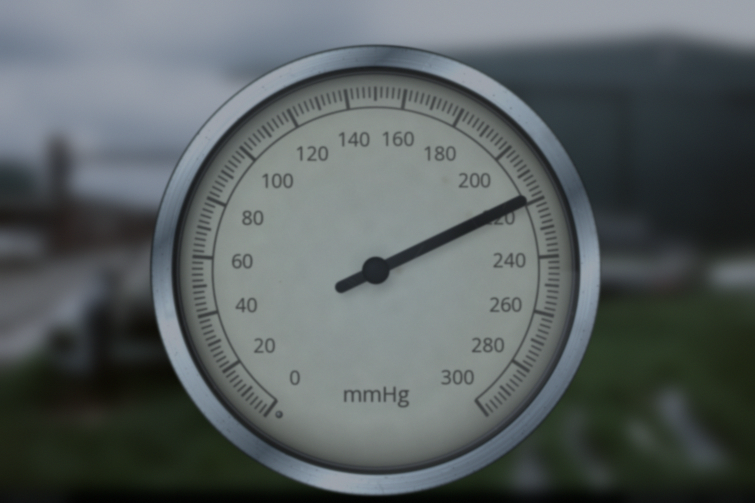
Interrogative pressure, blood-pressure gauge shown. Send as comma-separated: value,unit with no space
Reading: 218,mmHg
